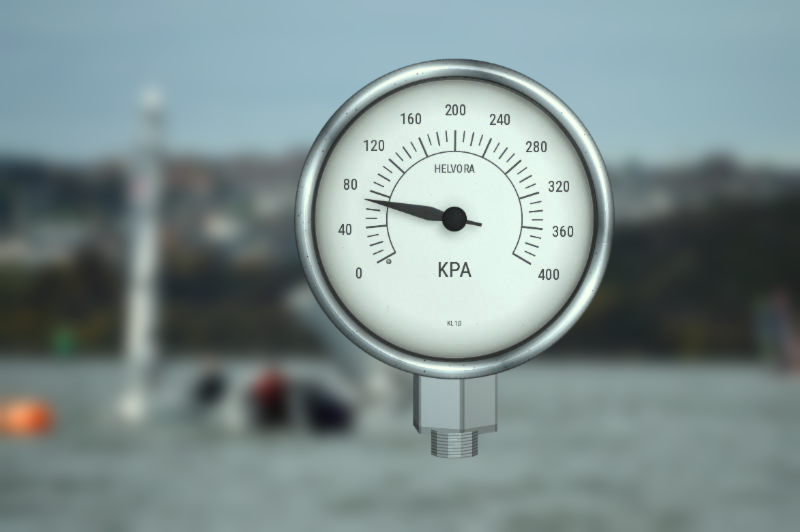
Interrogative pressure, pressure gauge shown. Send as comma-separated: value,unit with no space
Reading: 70,kPa
